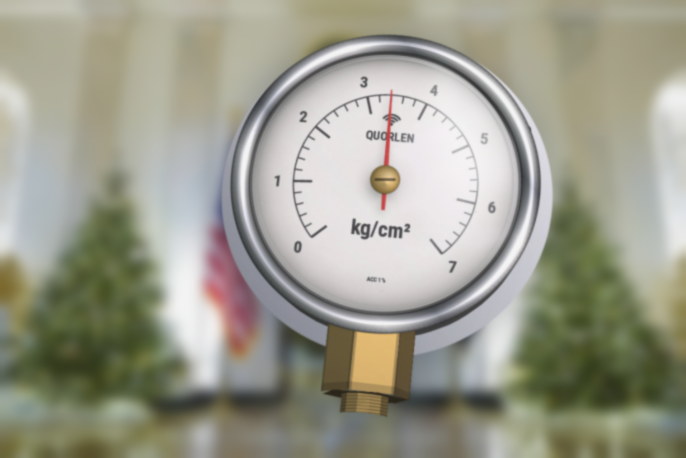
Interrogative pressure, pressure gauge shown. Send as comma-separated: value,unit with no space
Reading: 3.4,kg/cm²
